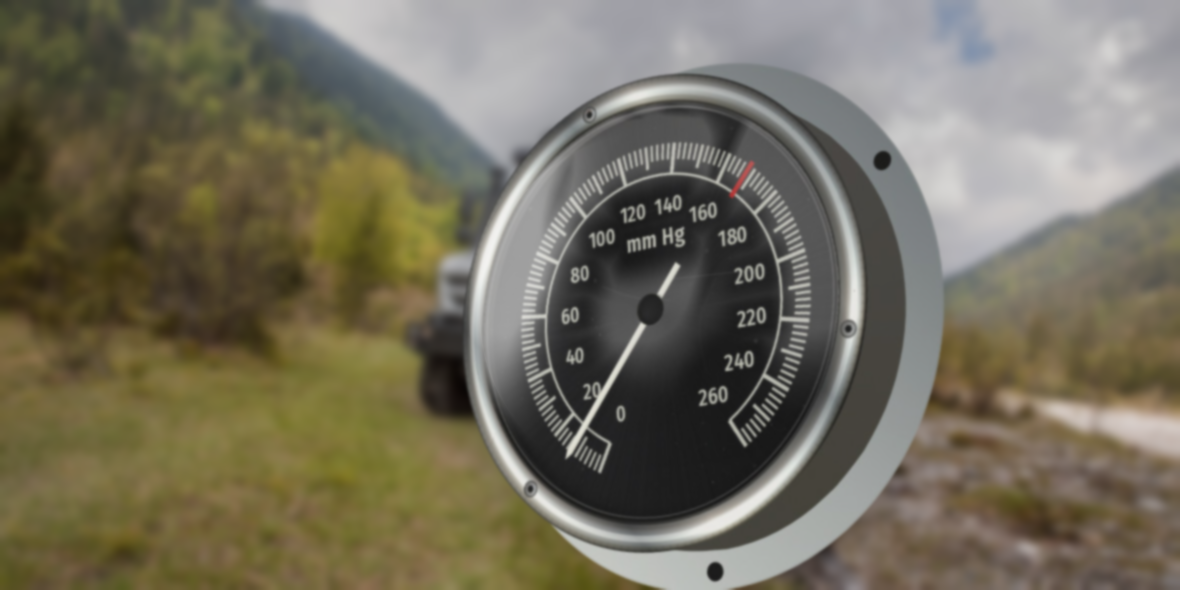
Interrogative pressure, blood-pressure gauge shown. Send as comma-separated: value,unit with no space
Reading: 10,mmHg
